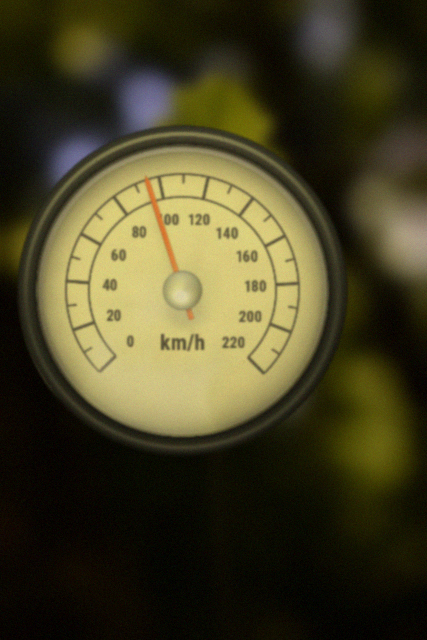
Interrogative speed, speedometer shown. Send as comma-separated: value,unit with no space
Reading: 95,km/h
